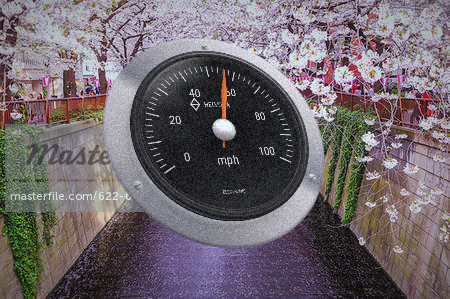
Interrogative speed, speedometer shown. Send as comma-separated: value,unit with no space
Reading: 56,mph
